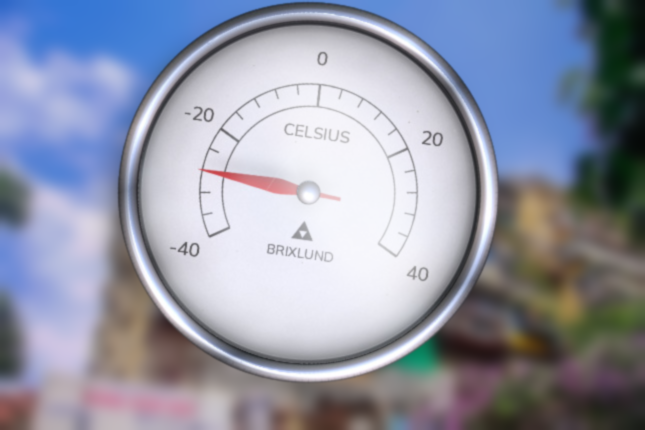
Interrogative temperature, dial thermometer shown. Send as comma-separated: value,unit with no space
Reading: -28,°C
